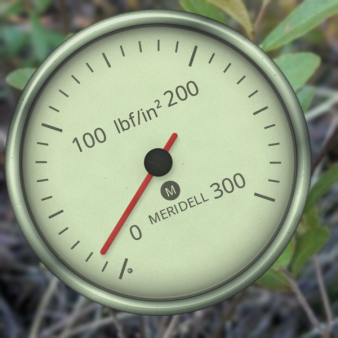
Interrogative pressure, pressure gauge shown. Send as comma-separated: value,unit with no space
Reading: 15,psi
